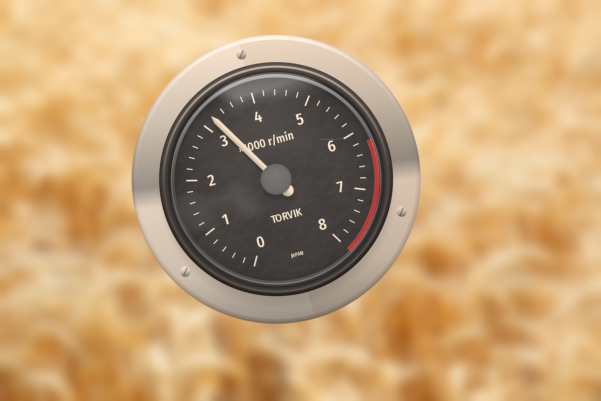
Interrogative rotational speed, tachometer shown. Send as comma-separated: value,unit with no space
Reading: 3200,rpm
